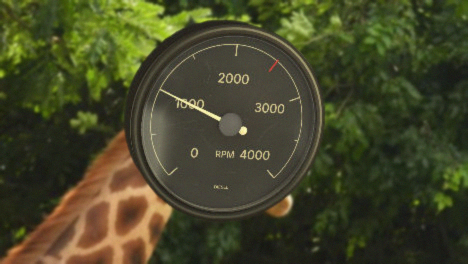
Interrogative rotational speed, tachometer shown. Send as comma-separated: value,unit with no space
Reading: 1000,rpm
